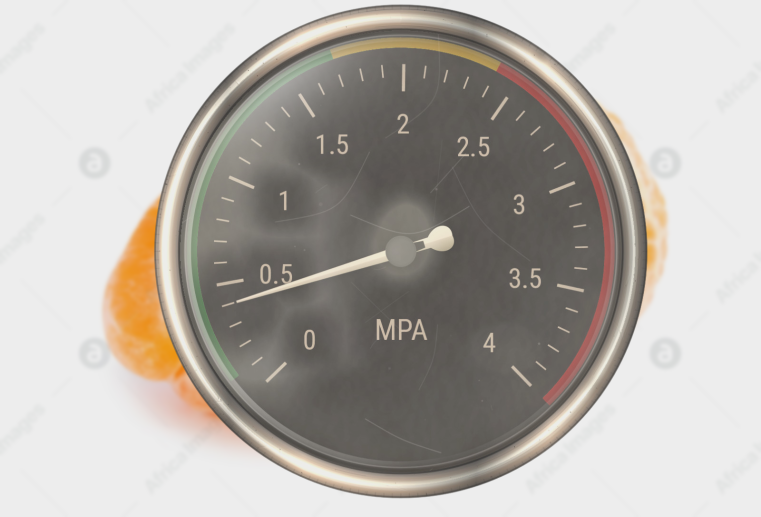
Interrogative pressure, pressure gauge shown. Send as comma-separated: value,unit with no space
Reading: 0.4,MPa
